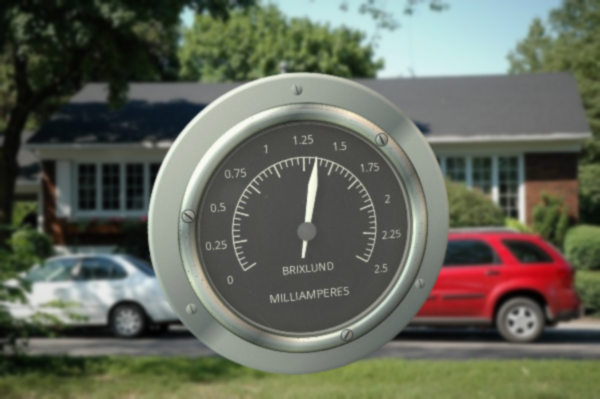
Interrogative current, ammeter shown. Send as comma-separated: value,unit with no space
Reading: 1.35,mA
